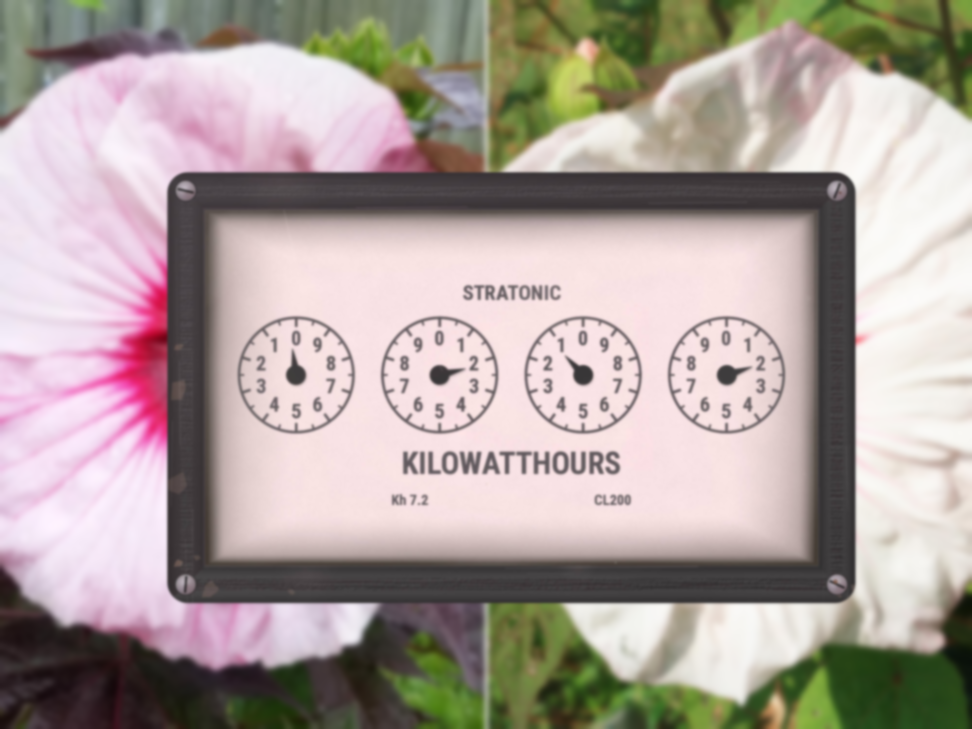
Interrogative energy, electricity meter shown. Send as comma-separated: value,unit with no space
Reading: 212,kWh
